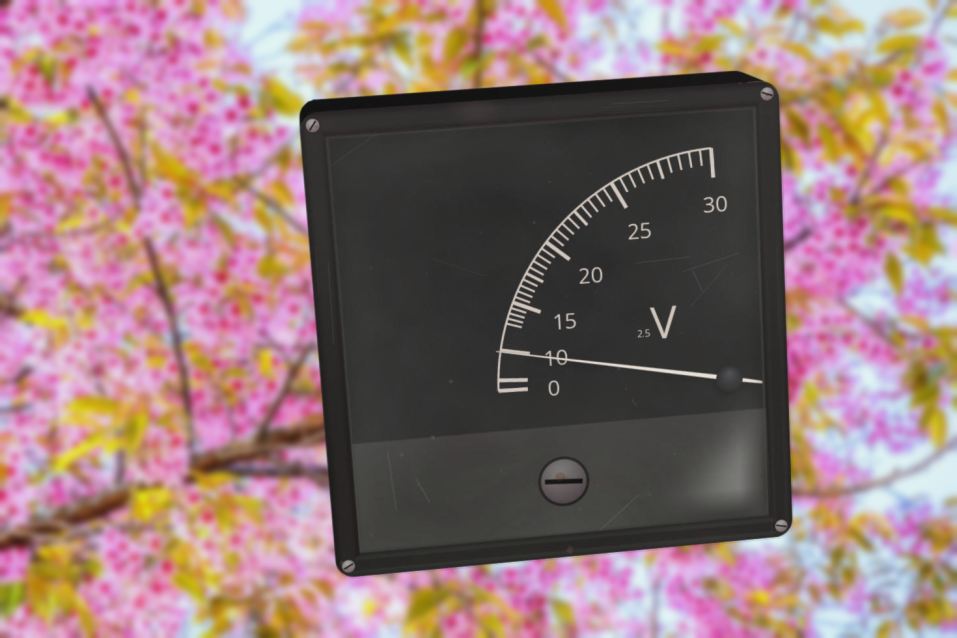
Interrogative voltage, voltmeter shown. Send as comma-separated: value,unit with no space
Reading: 10,V
